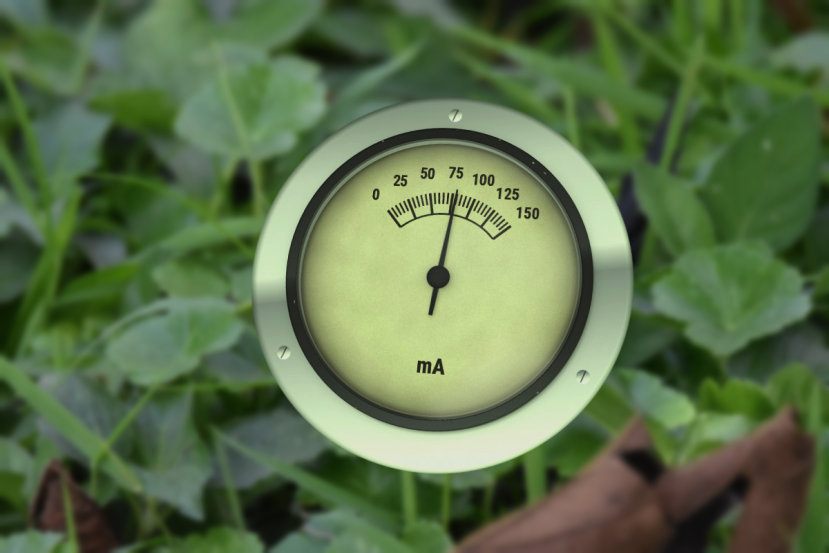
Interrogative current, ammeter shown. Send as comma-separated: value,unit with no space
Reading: 80,mA
